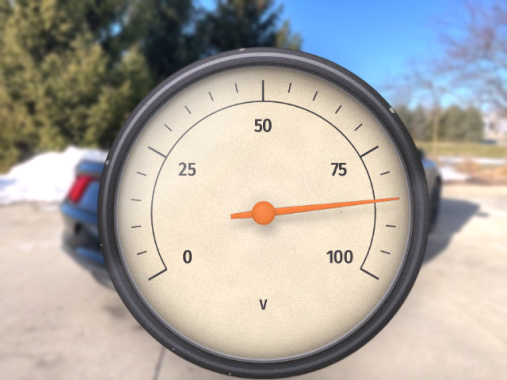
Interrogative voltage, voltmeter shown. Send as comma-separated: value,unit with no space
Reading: 85,V
